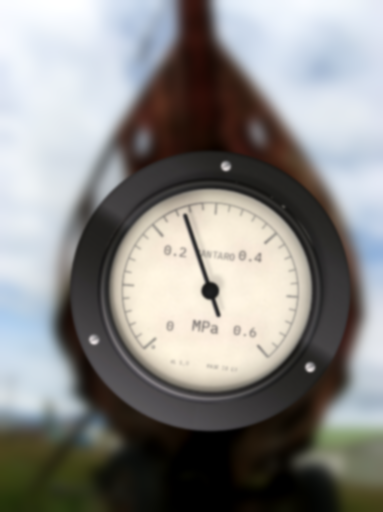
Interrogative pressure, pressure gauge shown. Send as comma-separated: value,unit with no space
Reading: 0.25,MPa
